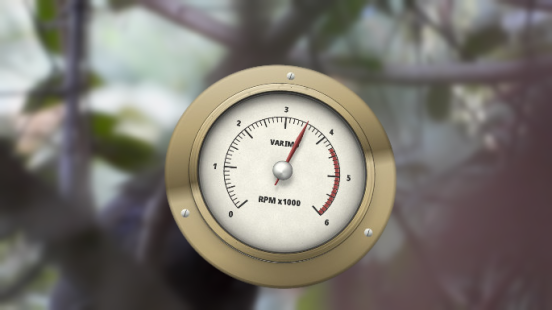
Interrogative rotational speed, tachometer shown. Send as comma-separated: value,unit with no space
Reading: 3500,rpm
